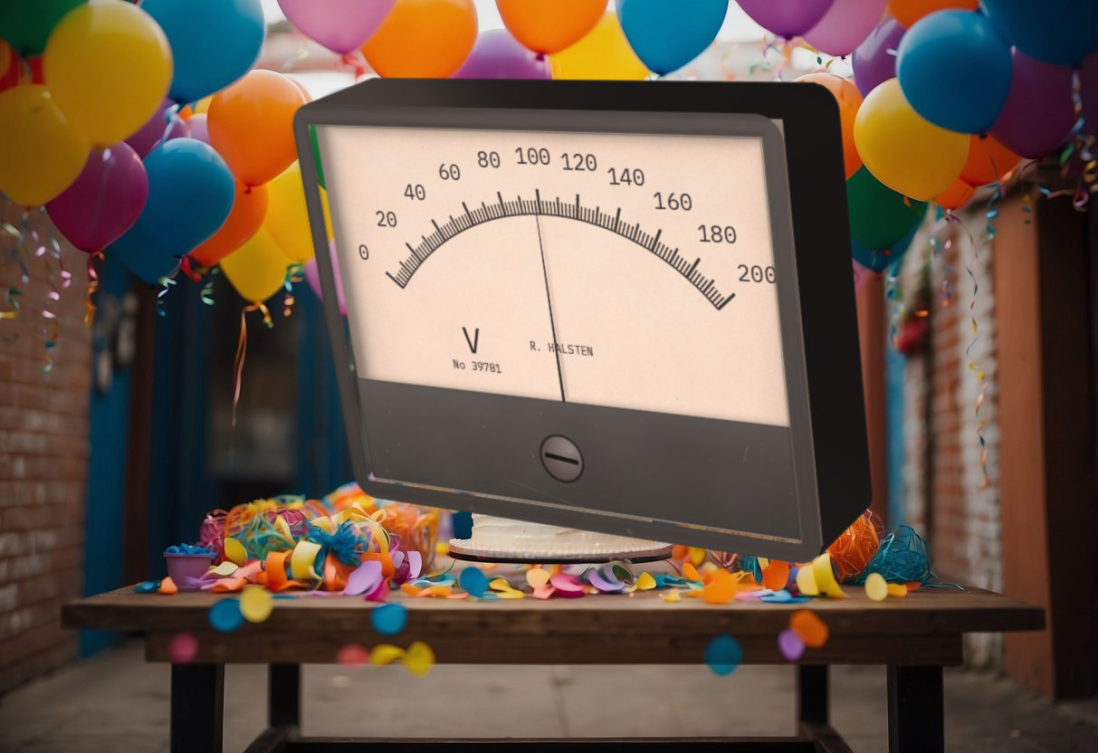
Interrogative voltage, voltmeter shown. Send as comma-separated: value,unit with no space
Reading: 100,V
